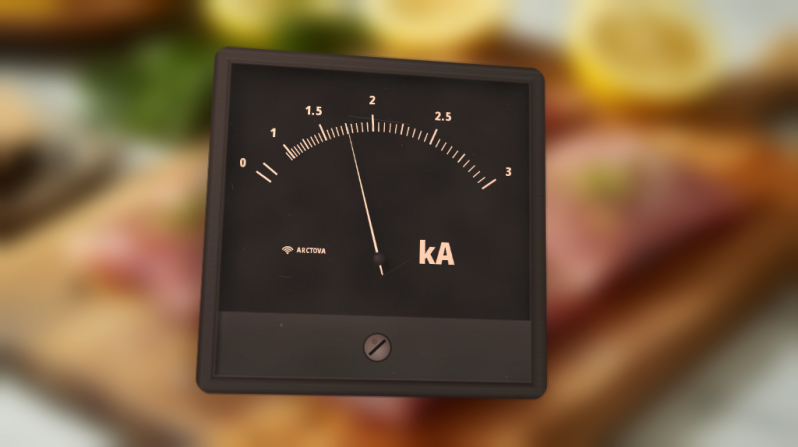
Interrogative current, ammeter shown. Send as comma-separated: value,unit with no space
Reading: 1.75,kA
